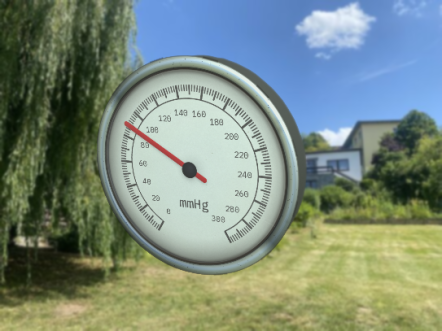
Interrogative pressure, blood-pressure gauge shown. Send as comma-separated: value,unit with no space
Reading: 90,mmHg
